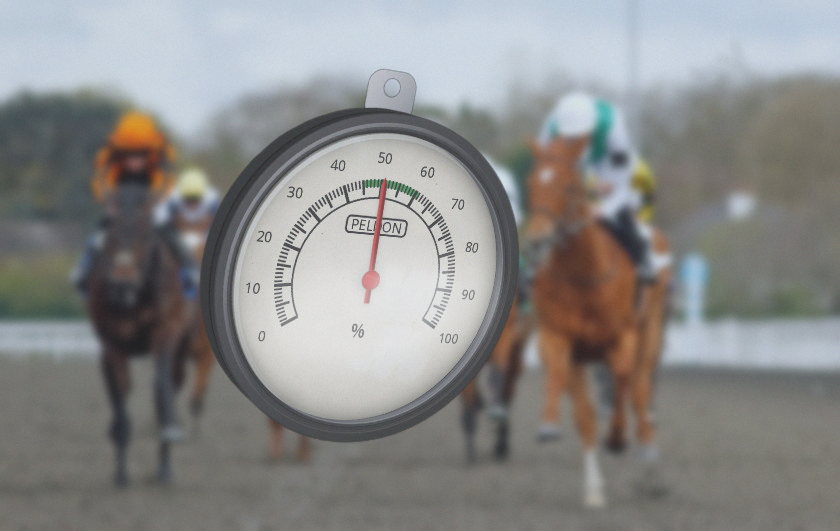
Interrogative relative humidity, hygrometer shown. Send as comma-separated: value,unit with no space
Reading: 50,%
